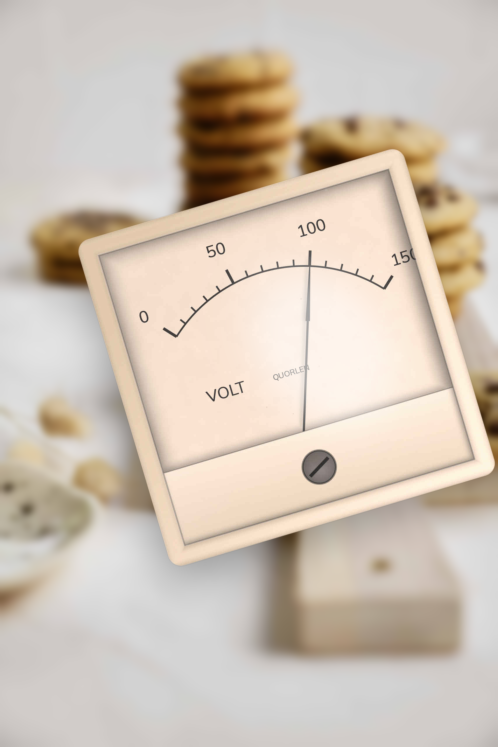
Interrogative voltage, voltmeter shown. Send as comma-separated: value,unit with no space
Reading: 100,V
